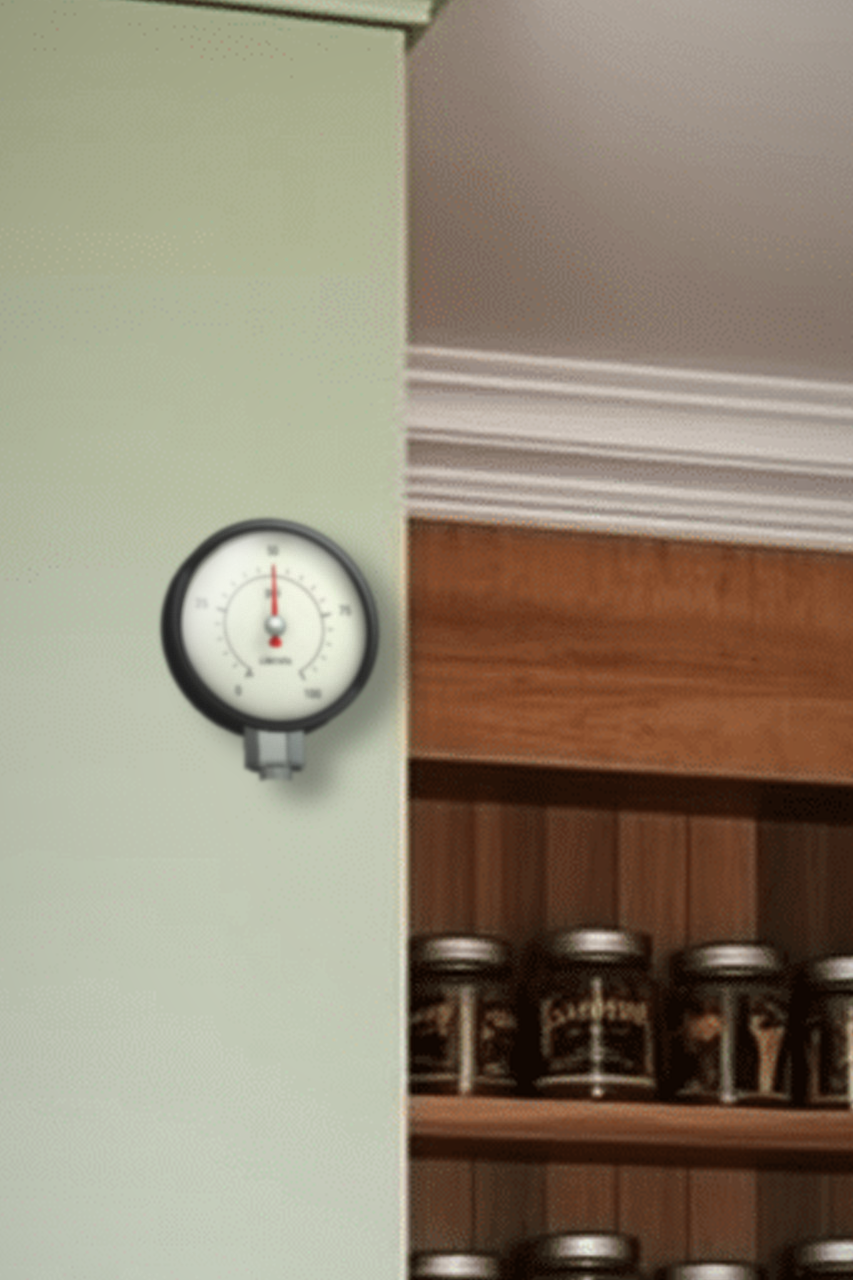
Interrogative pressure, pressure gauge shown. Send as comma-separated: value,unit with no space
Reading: 50,psi
